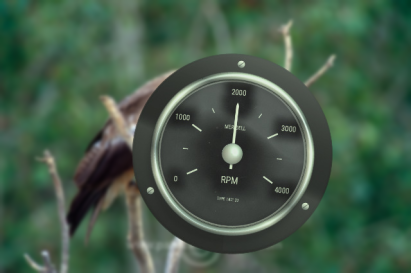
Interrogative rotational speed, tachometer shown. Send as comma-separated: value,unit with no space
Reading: 2000,rpm
